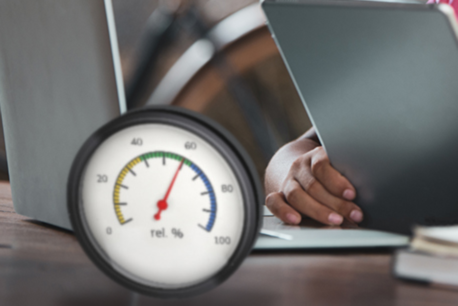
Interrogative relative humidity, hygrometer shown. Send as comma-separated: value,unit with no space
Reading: 60,%
